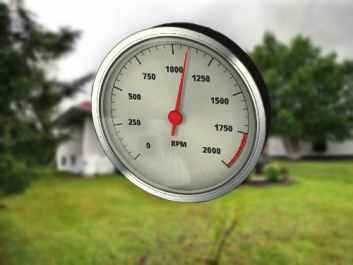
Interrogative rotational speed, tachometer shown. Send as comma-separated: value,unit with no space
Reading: 1100,rpm
